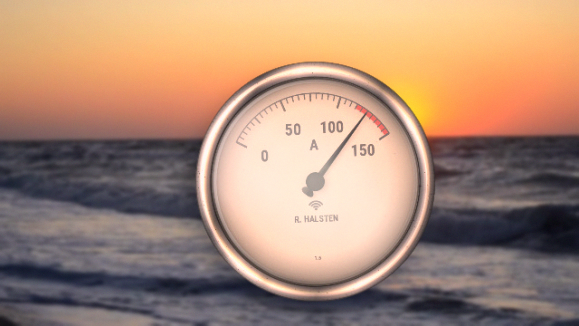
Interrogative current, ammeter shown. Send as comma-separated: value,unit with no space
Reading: 125,A
